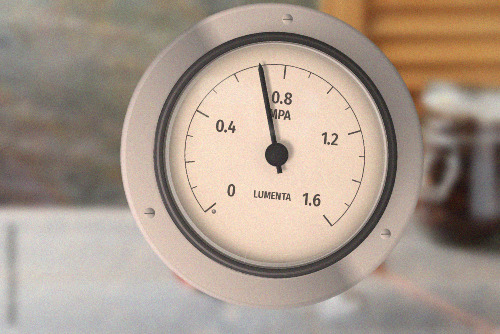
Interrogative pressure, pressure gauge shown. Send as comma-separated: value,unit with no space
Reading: 0.7,MPa
